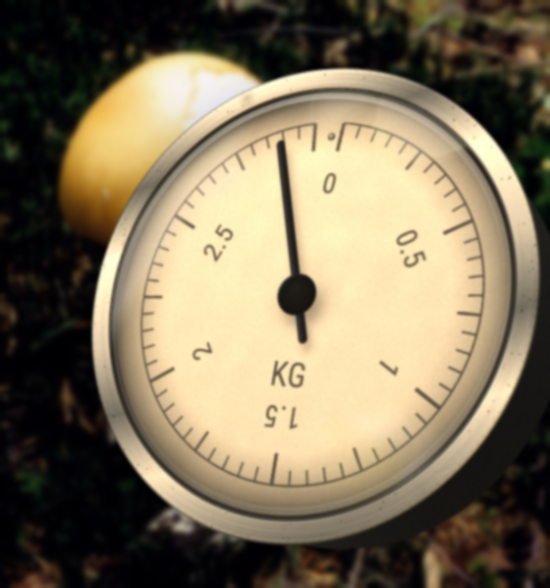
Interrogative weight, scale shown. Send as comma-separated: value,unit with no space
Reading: 2.9,kg
